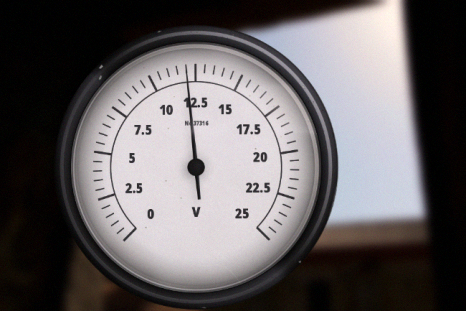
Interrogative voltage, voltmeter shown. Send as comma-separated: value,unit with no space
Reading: 12,V
